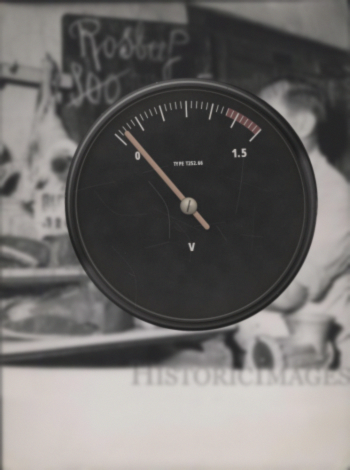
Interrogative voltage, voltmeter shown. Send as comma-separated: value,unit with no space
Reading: 0.1,V
